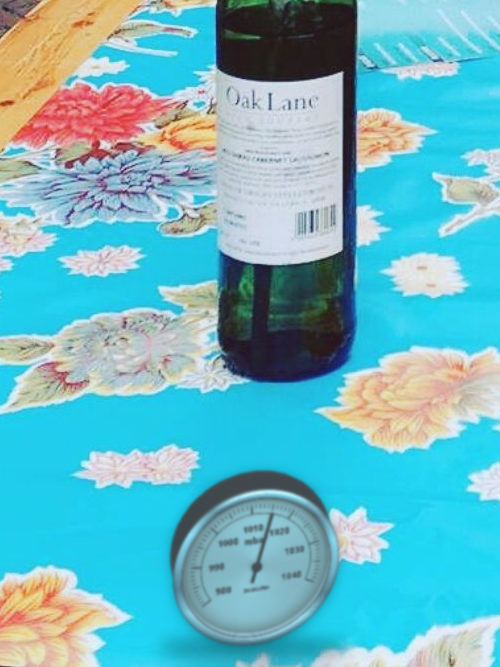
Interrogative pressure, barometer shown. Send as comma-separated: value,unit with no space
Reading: 1015,mbar
